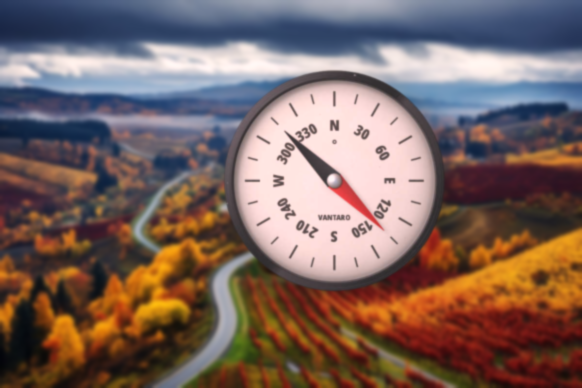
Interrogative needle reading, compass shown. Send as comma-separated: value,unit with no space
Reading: 135,°
